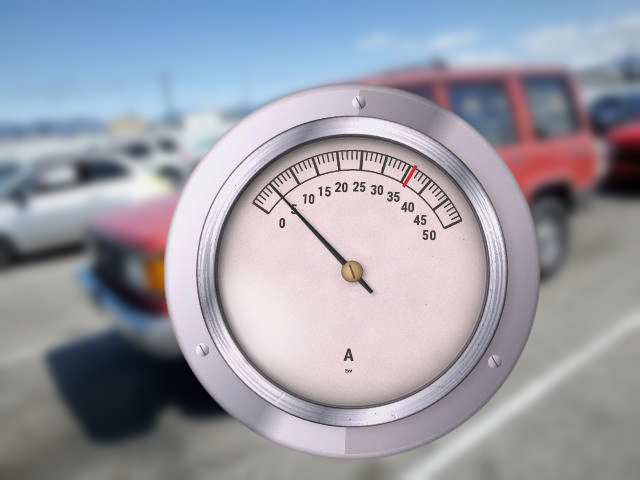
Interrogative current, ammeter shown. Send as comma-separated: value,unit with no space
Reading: 5,A
